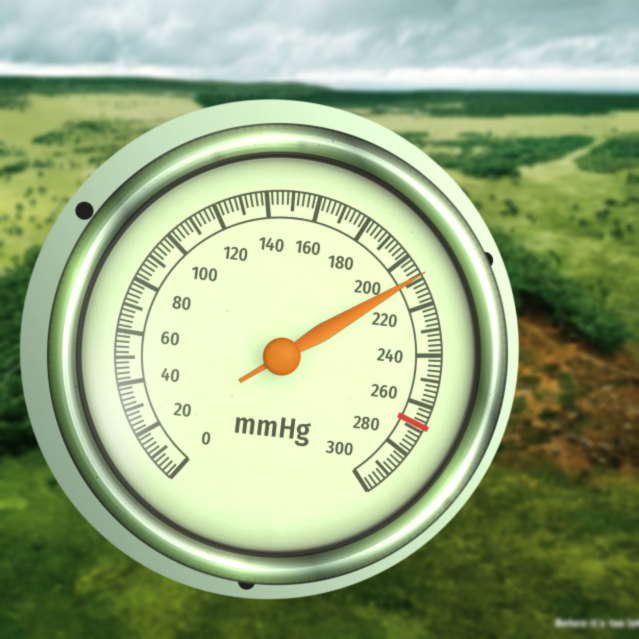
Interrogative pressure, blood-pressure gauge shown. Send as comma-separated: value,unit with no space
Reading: 208,mmHg
